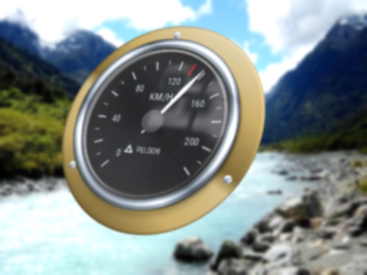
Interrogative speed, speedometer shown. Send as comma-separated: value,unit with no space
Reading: 140,km/h
